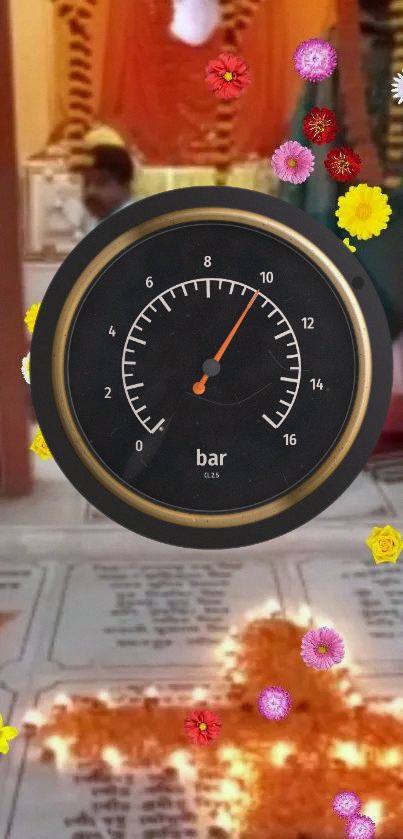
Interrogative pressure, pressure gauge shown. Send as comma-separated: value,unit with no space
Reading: 10,bar
